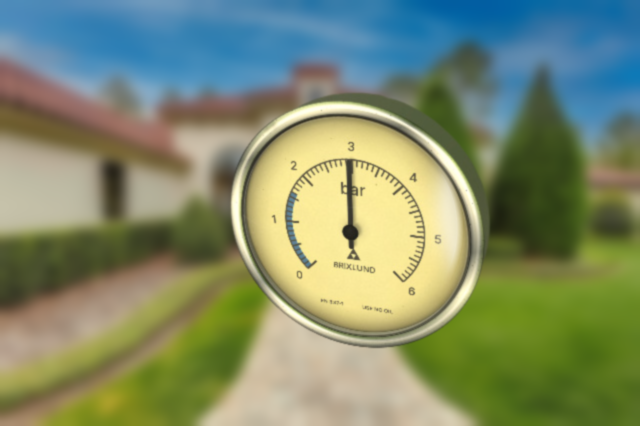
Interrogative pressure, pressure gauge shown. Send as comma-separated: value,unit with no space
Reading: 3,bar
